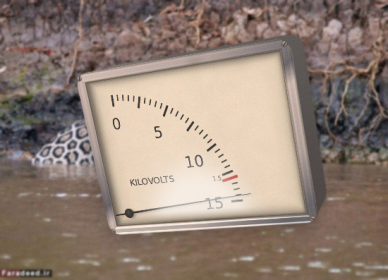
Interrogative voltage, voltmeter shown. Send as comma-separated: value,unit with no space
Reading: 14.5,kV
